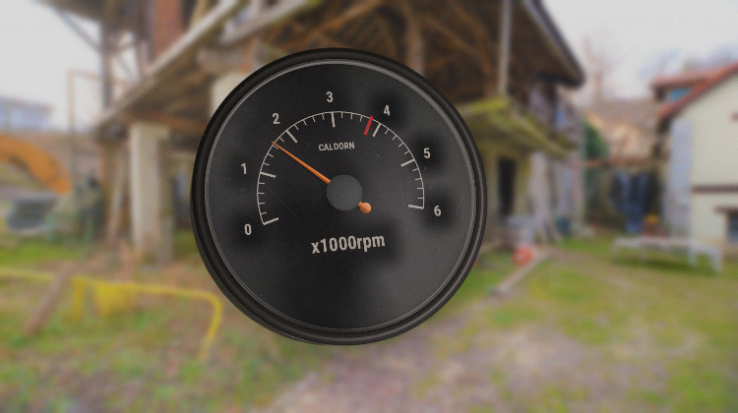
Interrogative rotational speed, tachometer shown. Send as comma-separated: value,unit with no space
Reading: 1600,rpm
